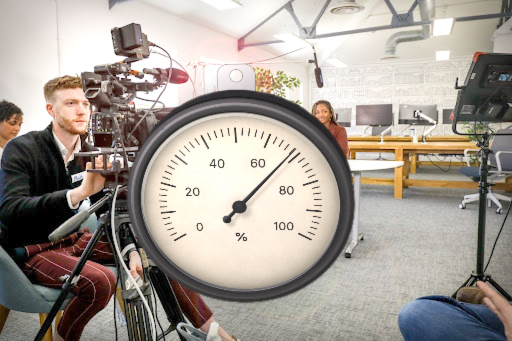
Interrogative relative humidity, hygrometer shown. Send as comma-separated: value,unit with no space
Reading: 68,%
